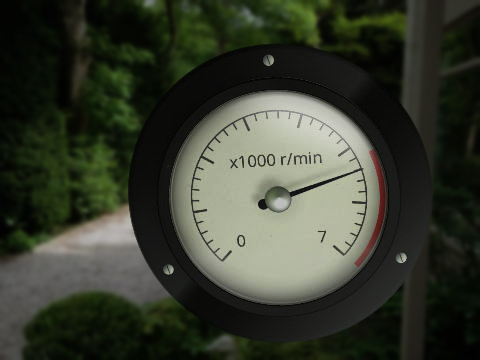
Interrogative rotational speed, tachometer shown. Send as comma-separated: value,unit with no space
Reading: 5400,rpm
